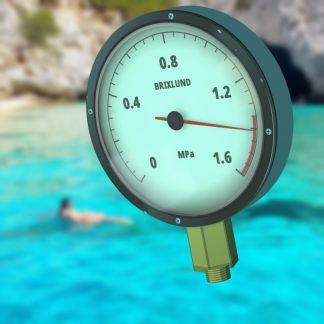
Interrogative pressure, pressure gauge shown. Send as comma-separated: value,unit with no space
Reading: 1.4,MPa
